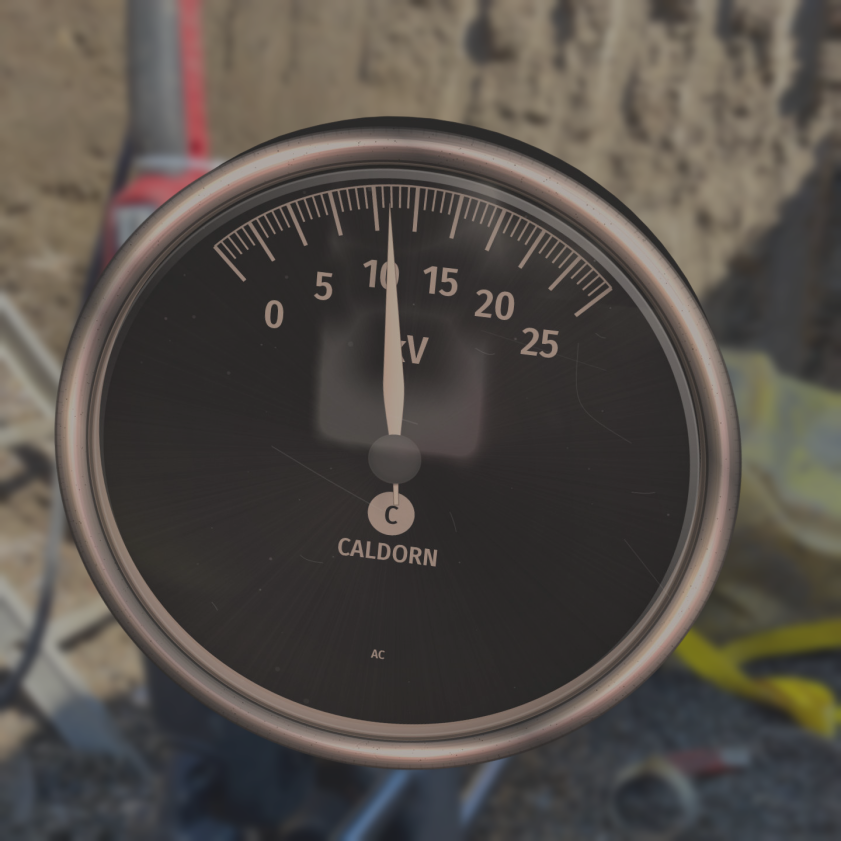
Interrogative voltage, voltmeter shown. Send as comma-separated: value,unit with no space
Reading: 11,kV
